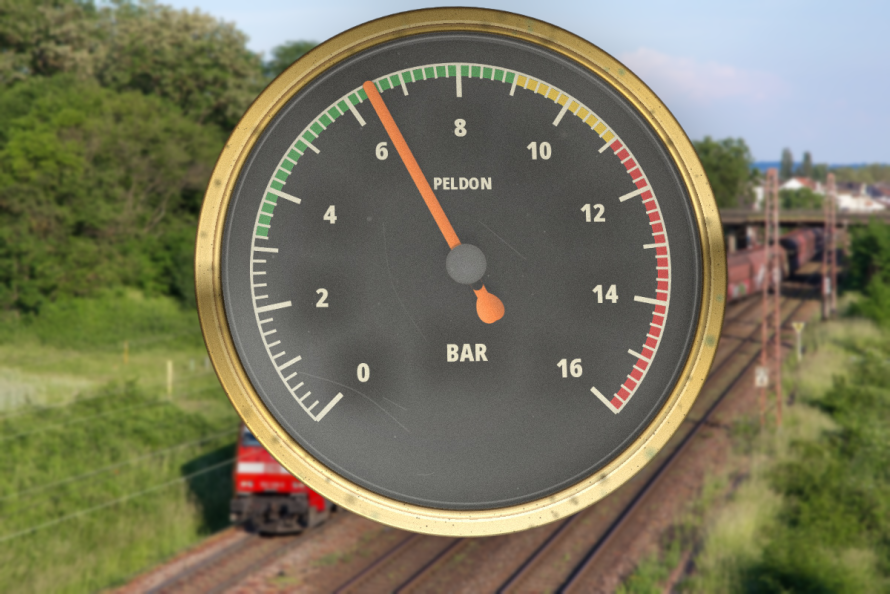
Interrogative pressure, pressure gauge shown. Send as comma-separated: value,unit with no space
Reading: 6.4,bar
